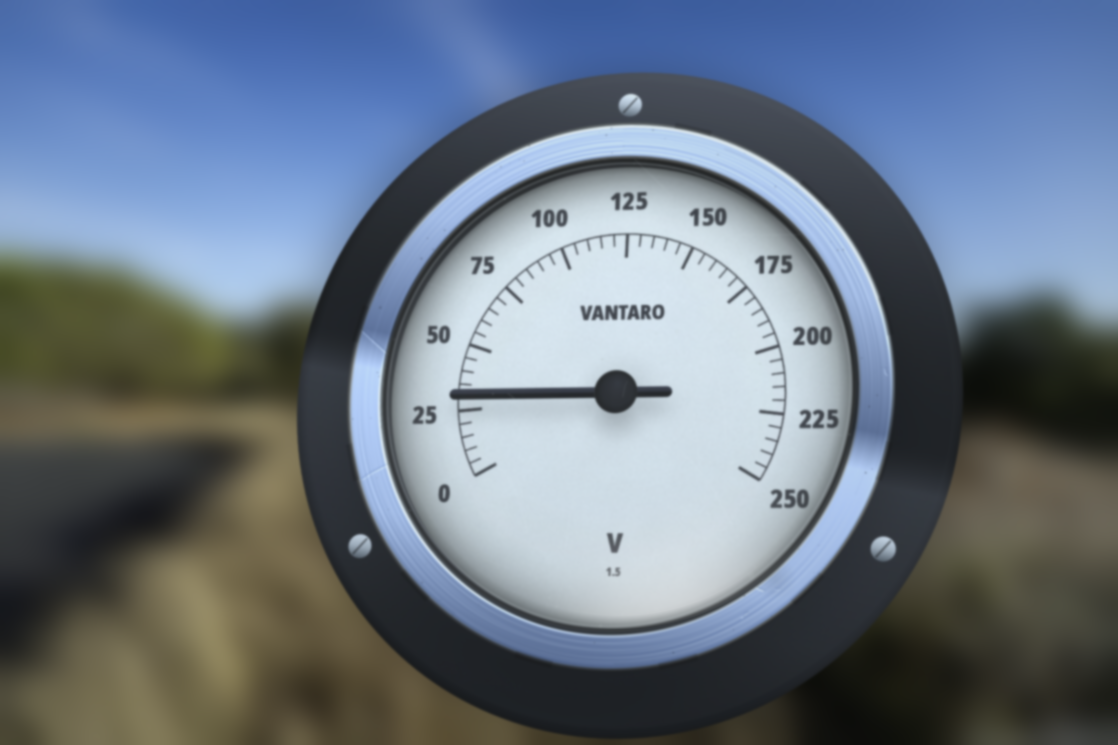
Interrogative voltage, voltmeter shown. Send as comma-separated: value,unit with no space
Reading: 30,V
